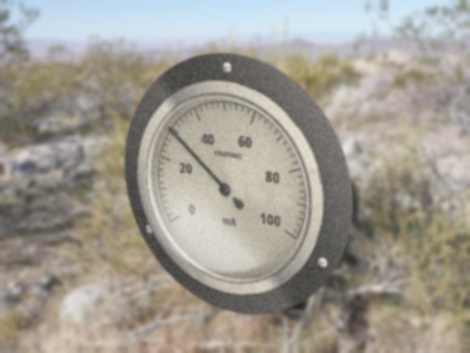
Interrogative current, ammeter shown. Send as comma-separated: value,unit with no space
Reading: 30,mA
